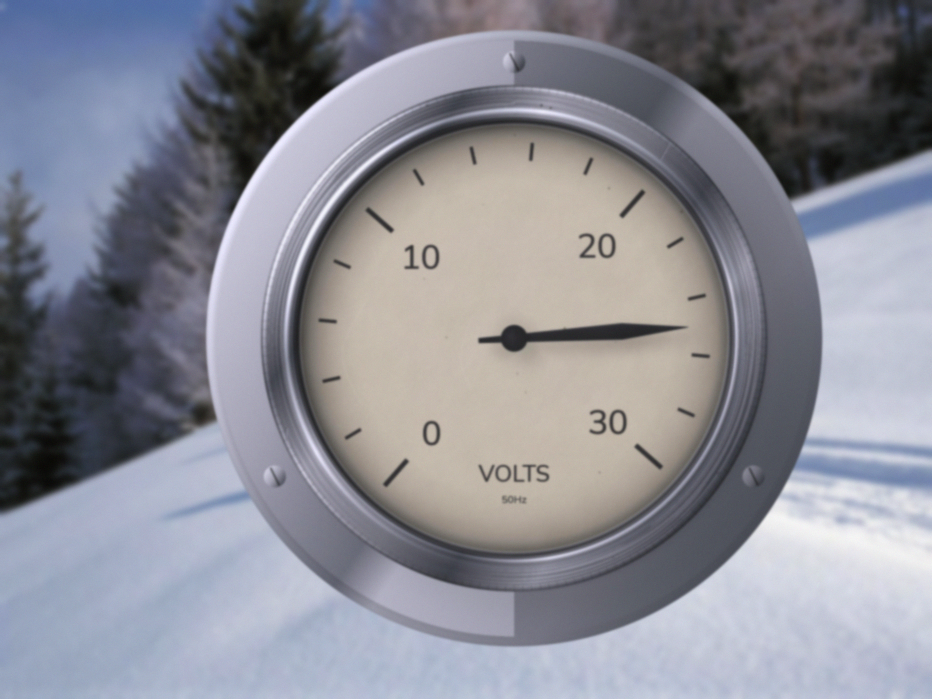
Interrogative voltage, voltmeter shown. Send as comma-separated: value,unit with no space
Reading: 25,V
